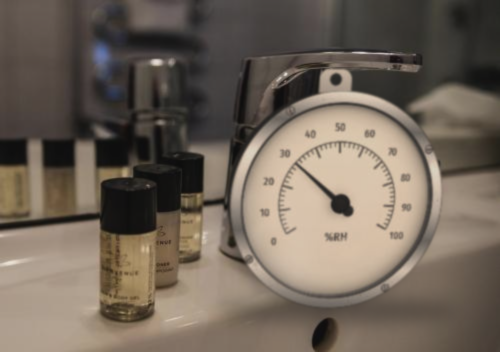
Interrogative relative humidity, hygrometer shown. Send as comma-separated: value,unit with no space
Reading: 30,%
